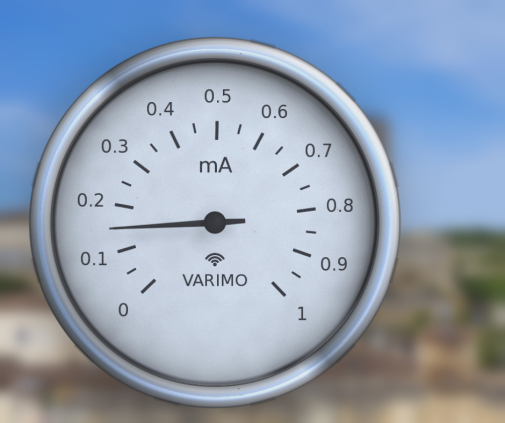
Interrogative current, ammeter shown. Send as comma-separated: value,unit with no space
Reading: 0.15,mA
